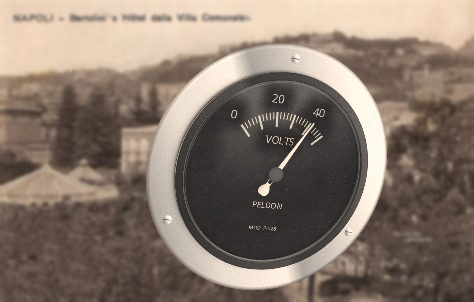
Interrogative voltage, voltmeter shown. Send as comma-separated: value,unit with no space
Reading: 40,V
